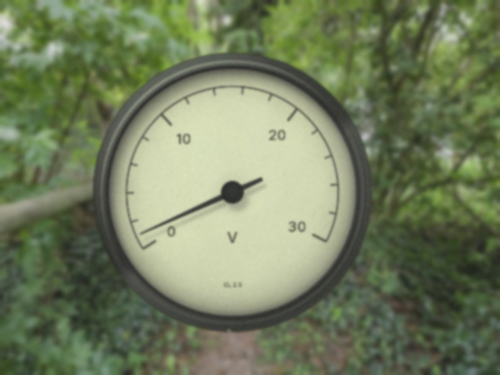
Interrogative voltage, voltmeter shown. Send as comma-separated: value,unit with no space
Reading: 1,V
